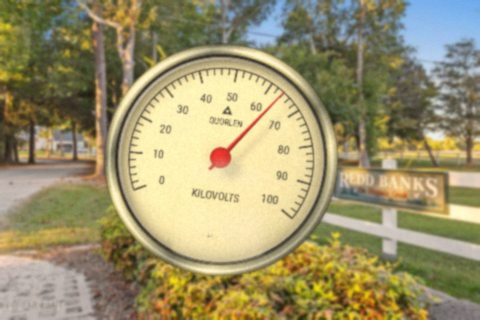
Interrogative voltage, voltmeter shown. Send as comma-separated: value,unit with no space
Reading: 64,kV
